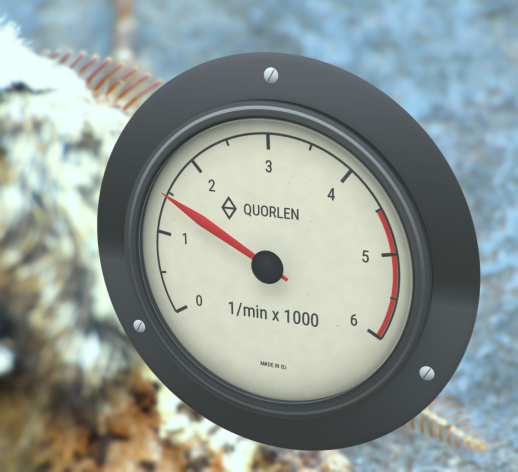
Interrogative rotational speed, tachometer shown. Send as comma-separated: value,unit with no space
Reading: 1500,rpm
